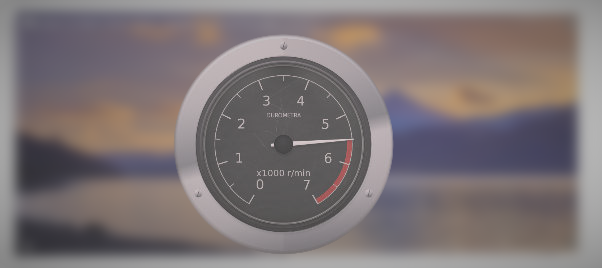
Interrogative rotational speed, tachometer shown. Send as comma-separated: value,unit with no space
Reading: 5500,rpm
